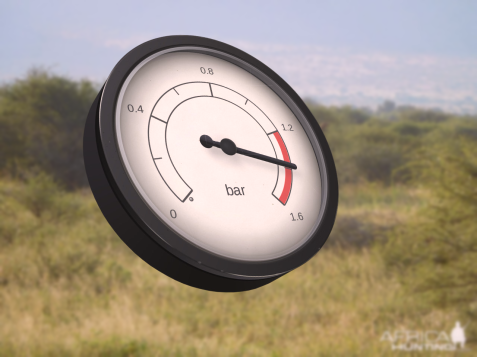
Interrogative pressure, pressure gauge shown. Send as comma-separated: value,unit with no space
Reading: 1.4,bar
